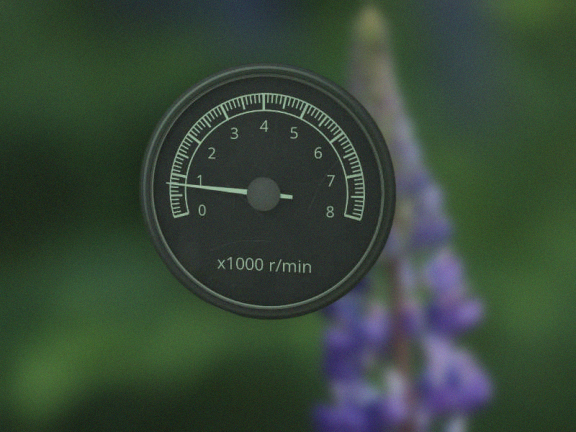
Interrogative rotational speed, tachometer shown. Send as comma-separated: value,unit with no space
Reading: 800,rpm
